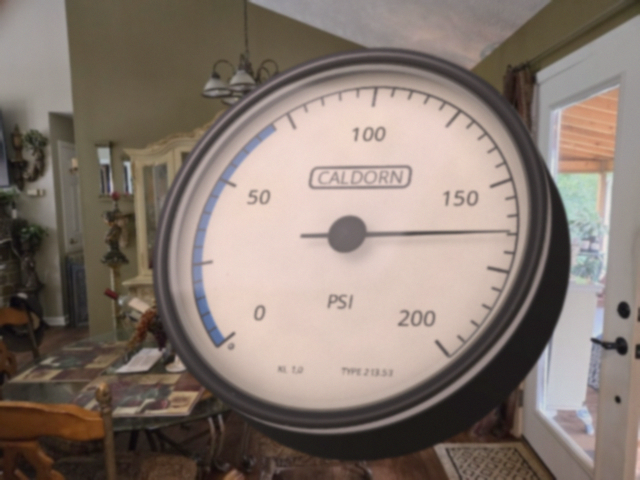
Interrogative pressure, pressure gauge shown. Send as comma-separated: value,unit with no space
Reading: 165,psi
